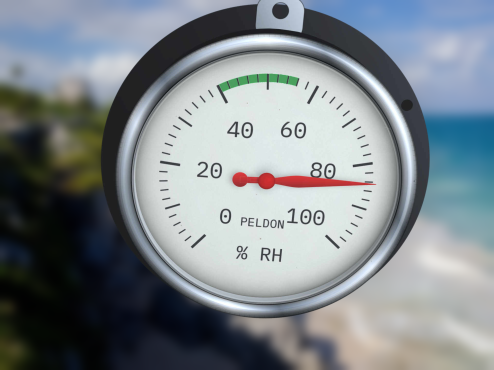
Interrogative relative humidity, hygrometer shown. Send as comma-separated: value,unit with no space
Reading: 84,%
